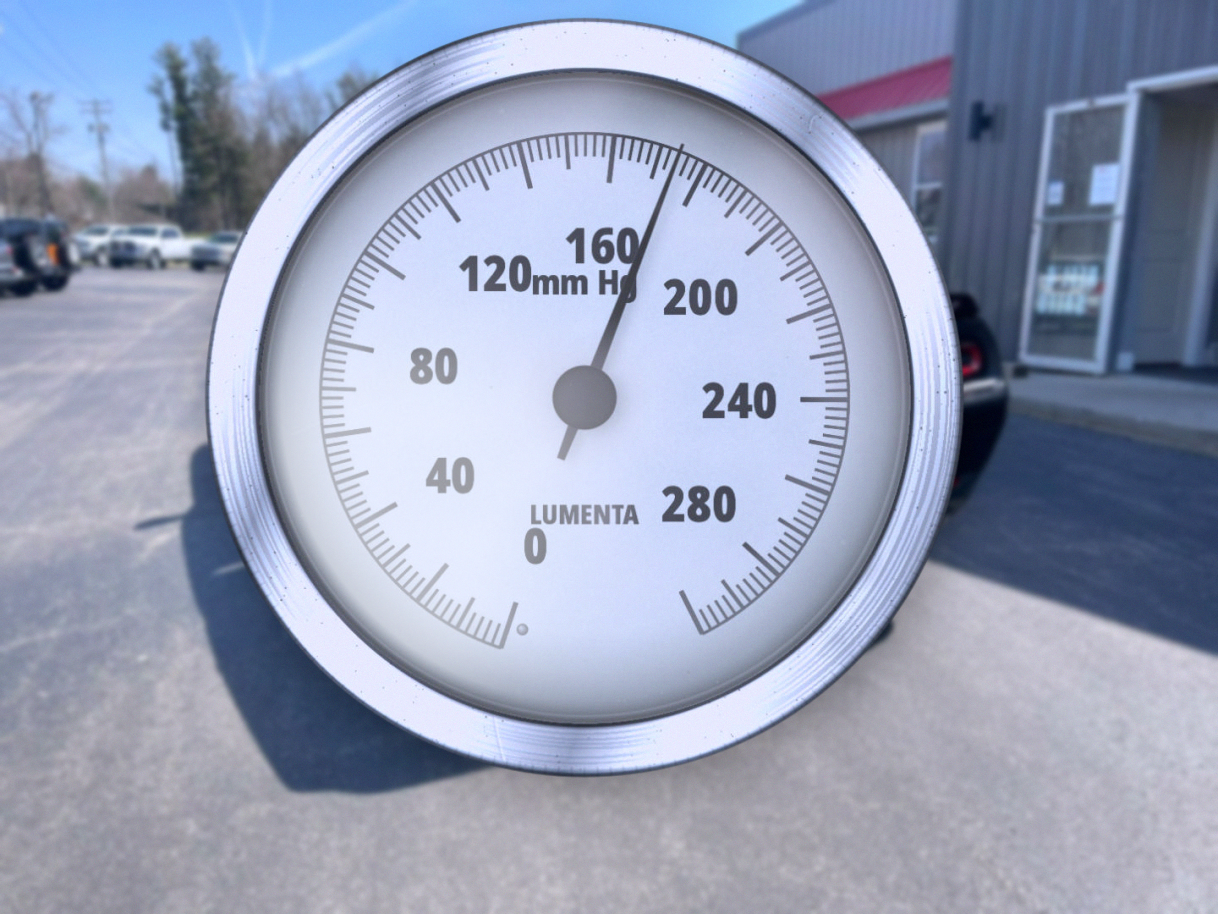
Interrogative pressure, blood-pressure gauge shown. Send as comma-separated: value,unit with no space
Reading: 174,mmHg
